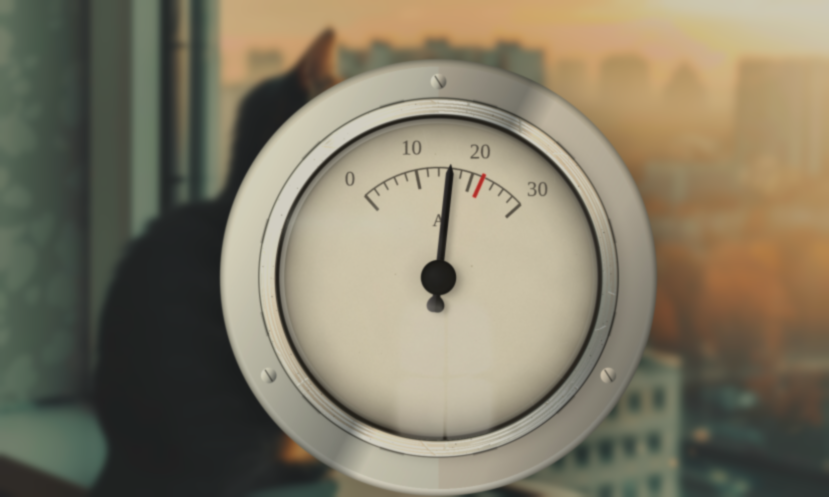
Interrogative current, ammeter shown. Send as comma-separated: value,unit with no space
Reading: 16,A
